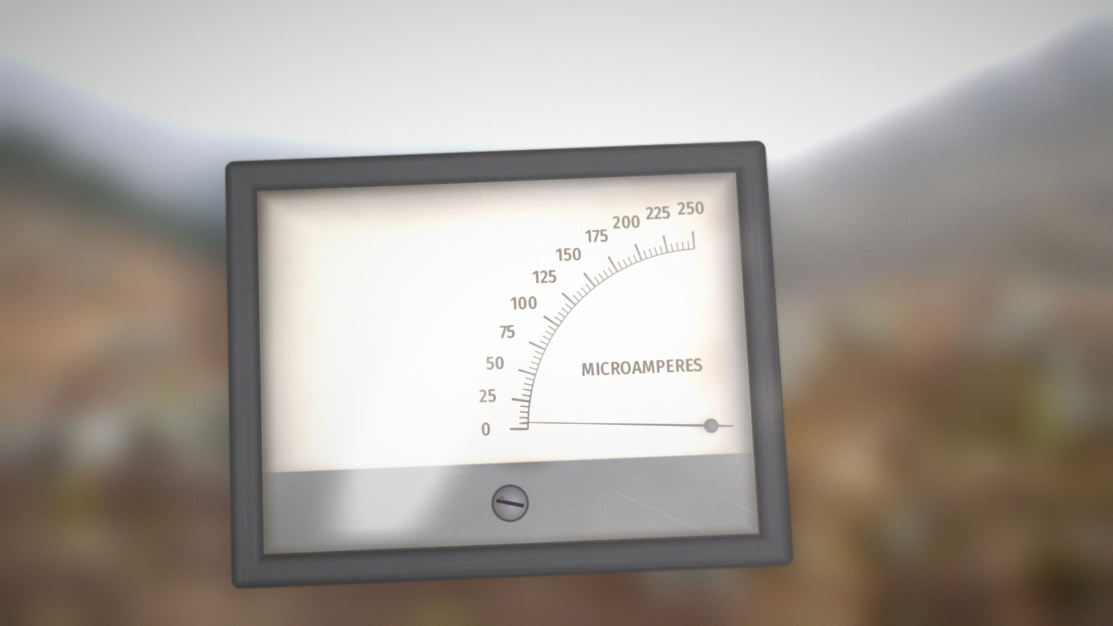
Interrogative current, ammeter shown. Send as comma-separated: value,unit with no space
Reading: 5,µA
